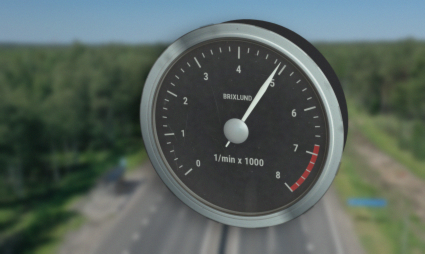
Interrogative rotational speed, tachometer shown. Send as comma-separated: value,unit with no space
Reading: 4900,rpm
